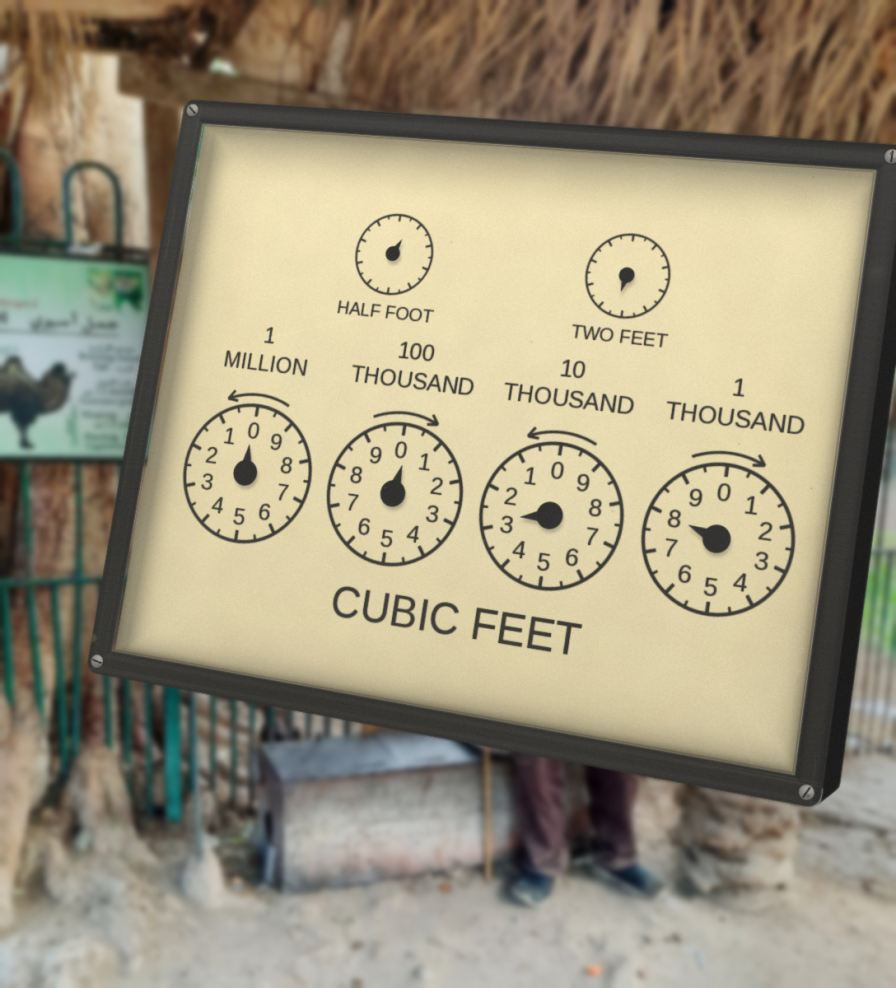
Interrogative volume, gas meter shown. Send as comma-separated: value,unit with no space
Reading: 2800,ft³
